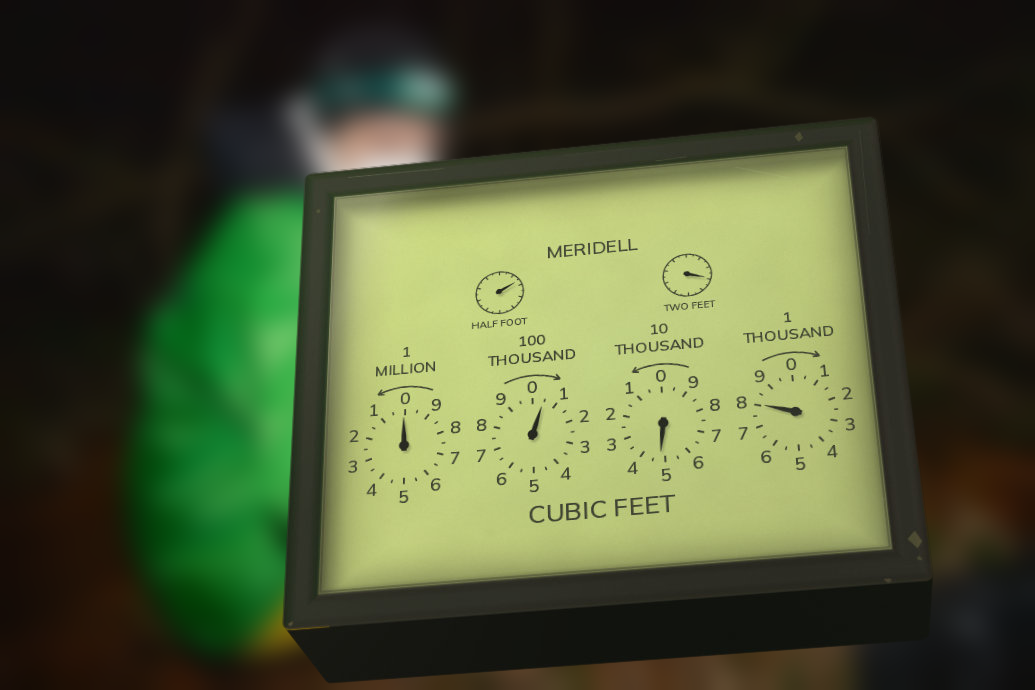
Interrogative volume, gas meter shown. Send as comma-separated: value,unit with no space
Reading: 4800,ft³
